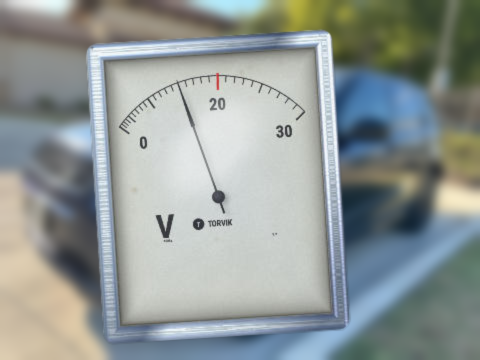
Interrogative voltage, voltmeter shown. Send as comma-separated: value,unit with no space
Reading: 15,V
